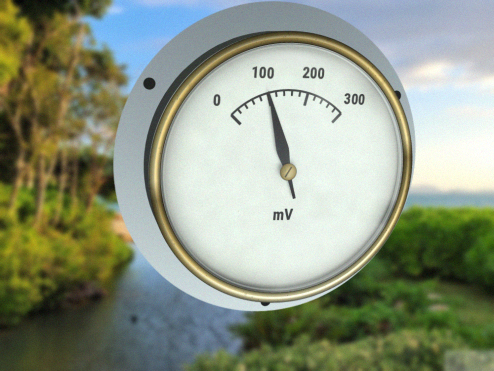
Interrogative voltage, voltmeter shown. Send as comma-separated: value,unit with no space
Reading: 100,mV
